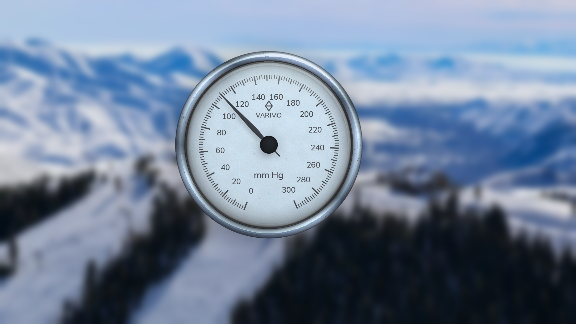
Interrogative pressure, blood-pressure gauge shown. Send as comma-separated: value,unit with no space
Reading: 110,mmHg
